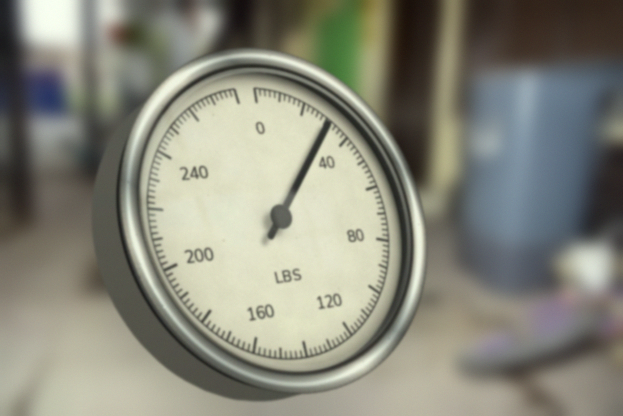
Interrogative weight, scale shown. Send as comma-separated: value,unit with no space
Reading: 30,lb
